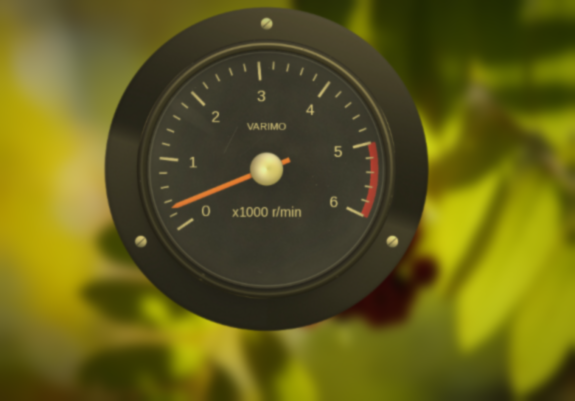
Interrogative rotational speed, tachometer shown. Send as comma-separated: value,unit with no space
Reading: 300,rpm
